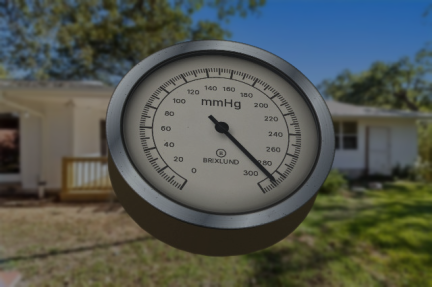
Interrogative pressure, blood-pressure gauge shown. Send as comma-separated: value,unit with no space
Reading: 290,mmHg
